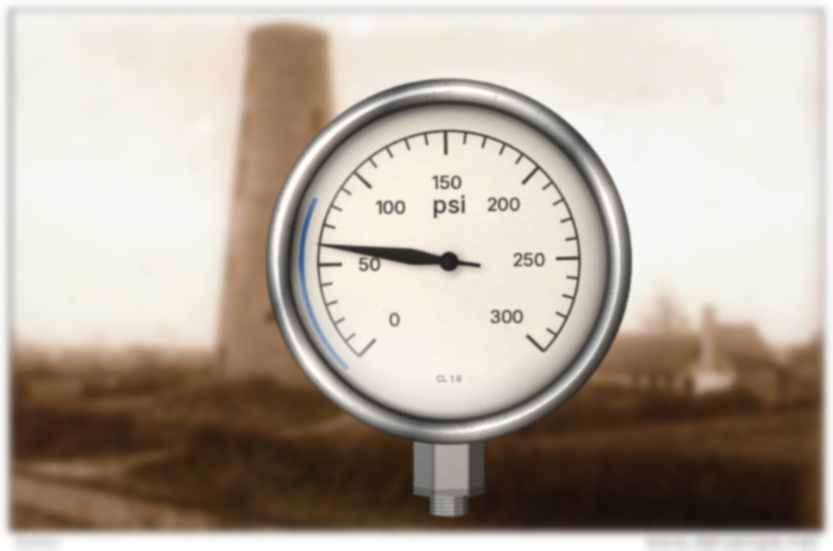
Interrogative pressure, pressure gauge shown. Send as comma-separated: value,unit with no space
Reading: 60,psi
